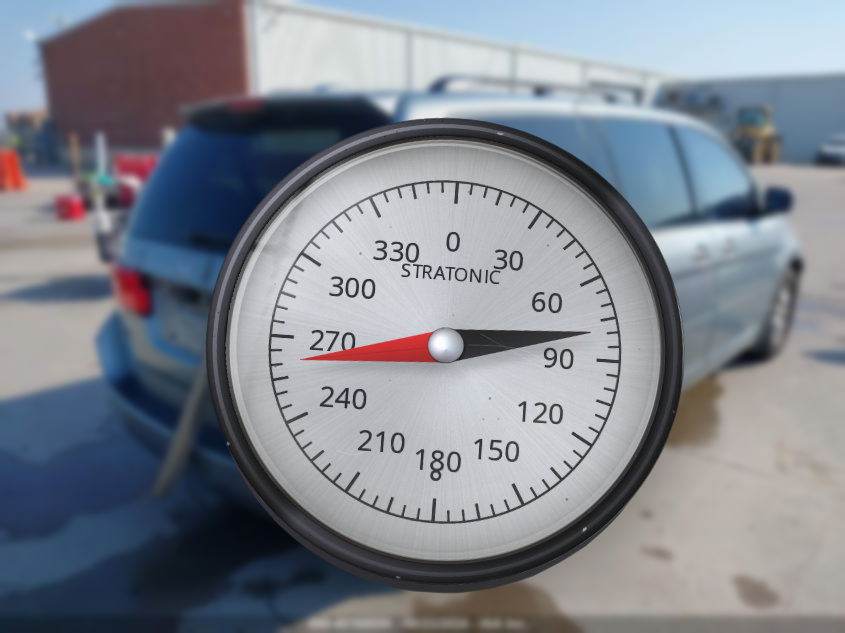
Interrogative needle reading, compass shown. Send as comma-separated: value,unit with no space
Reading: 260,°
